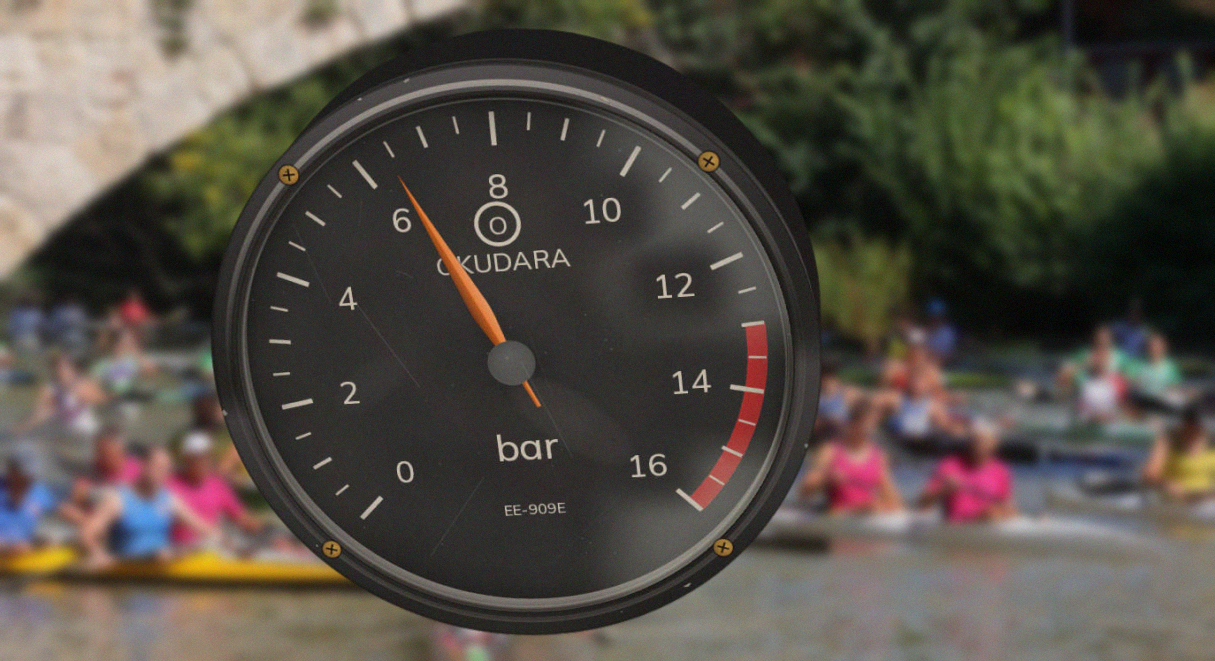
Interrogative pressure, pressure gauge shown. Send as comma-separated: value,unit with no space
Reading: 6.5,bar
